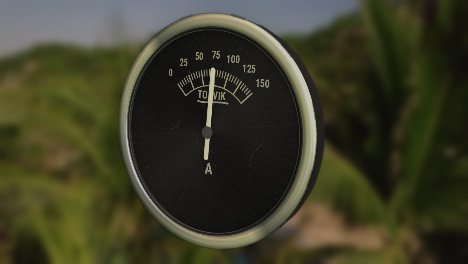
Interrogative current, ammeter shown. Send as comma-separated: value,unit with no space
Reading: 75,A
